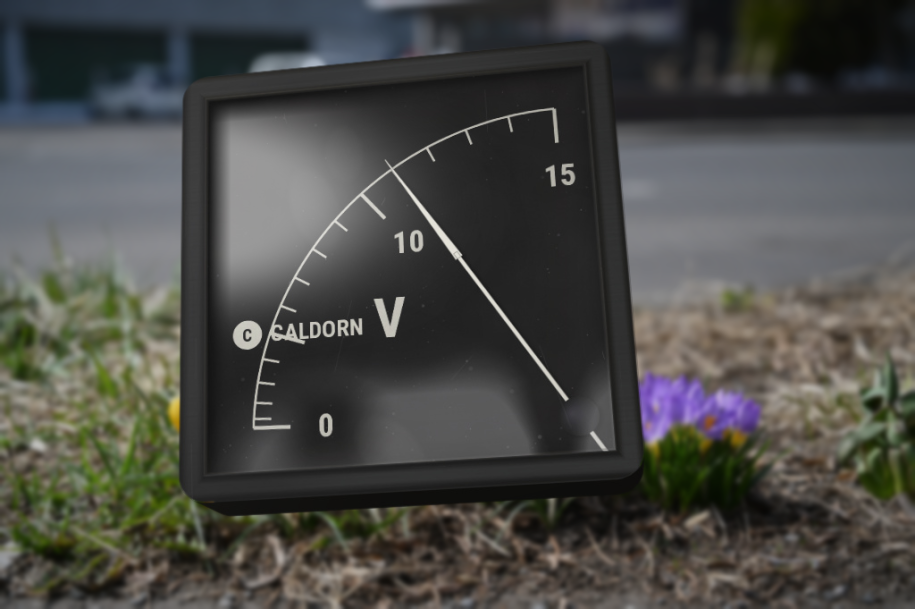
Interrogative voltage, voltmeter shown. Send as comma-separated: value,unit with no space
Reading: 11,V
